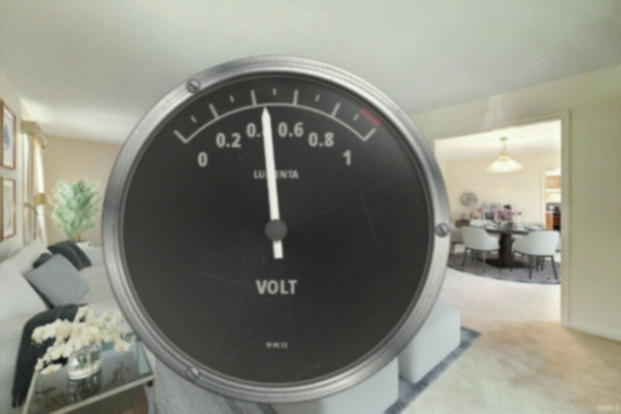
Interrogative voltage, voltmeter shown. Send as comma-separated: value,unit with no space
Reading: 0.45,V
